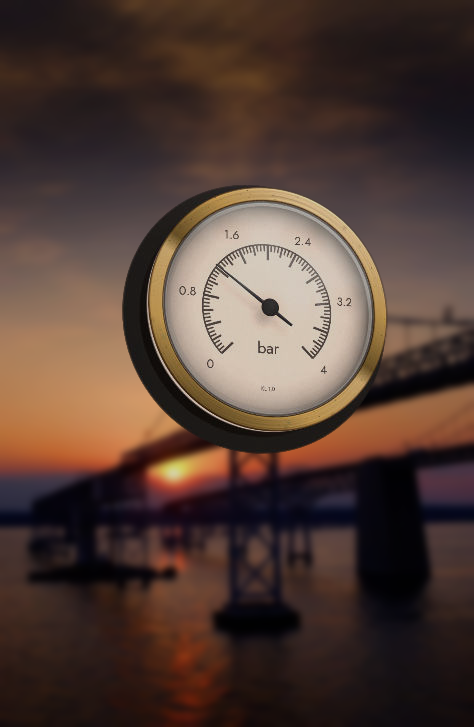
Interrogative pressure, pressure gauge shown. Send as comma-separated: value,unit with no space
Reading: 1.2,bar
